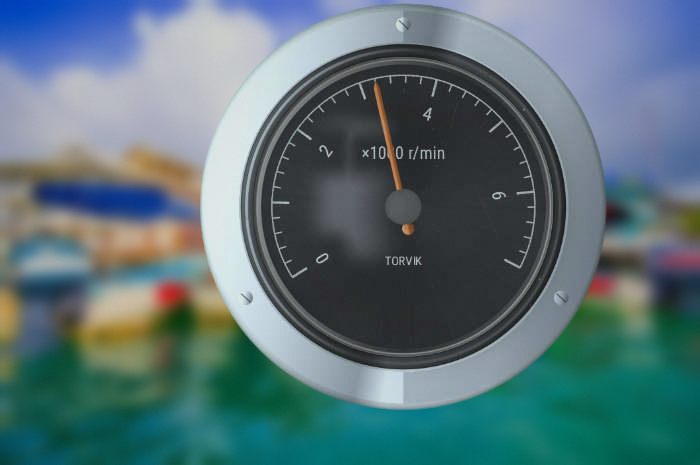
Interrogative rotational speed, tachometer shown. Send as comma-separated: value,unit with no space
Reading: 3200,rpm
